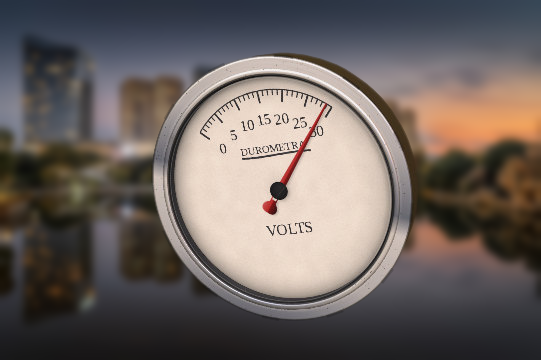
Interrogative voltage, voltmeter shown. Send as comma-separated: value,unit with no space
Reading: 29,V
